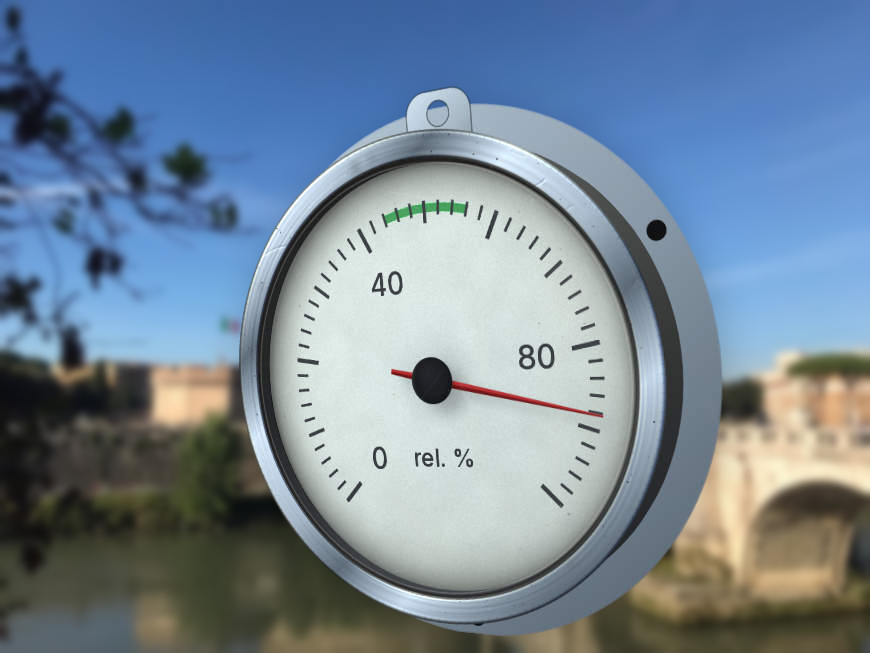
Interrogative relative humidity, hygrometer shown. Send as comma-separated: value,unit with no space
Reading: 88,%
